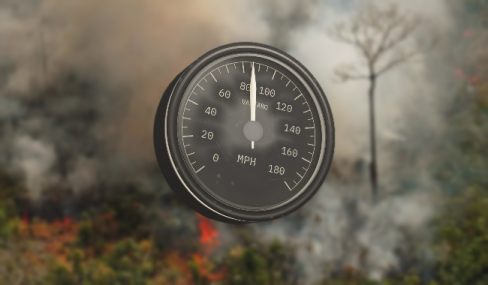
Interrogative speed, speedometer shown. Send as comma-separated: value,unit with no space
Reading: 85,mph
